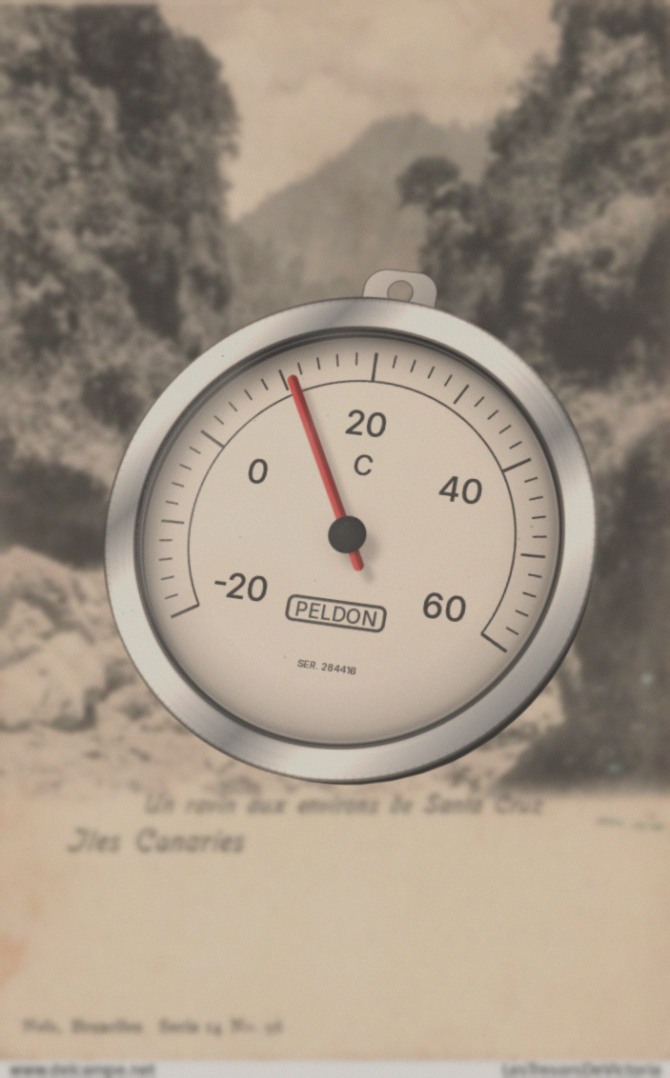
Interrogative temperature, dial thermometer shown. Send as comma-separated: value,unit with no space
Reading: 11,°C
